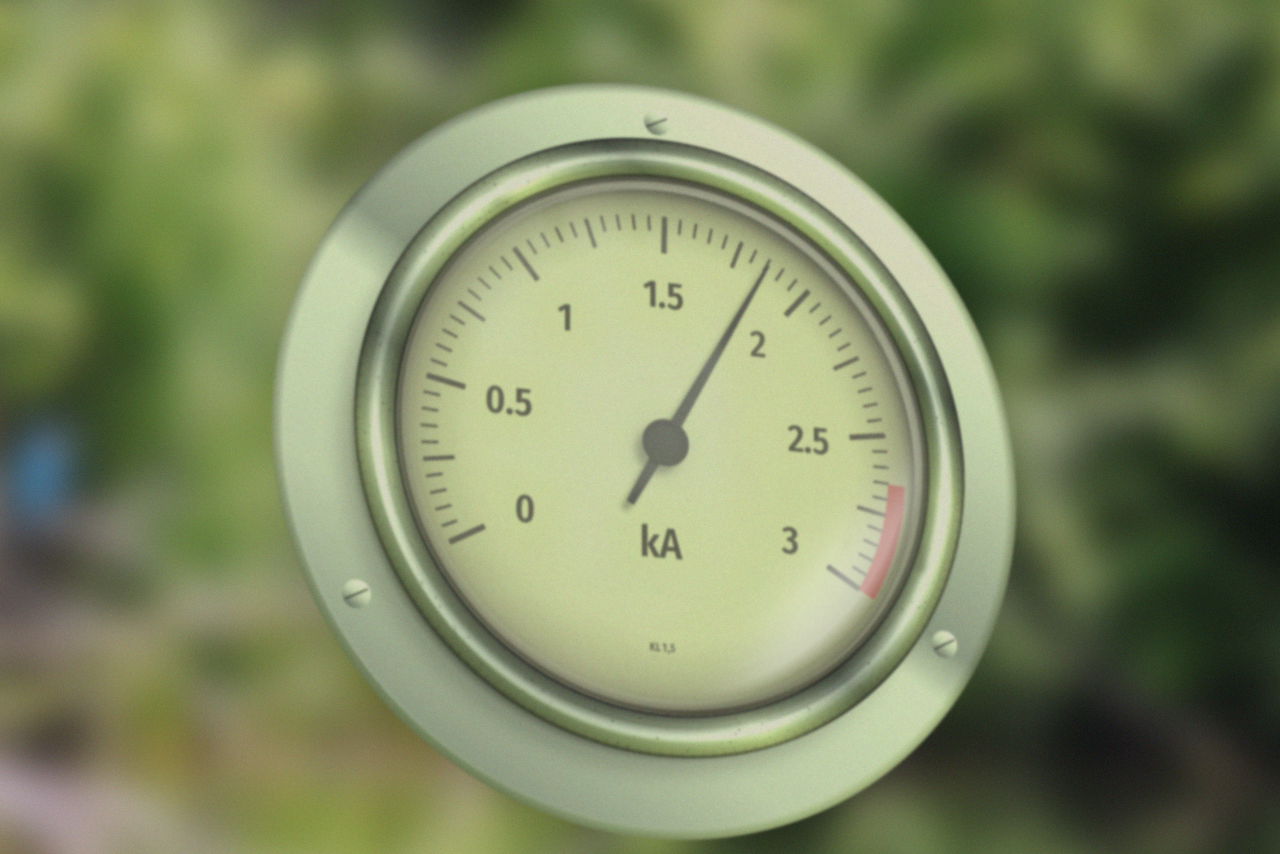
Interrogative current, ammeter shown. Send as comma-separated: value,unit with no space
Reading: 1.85,kA
